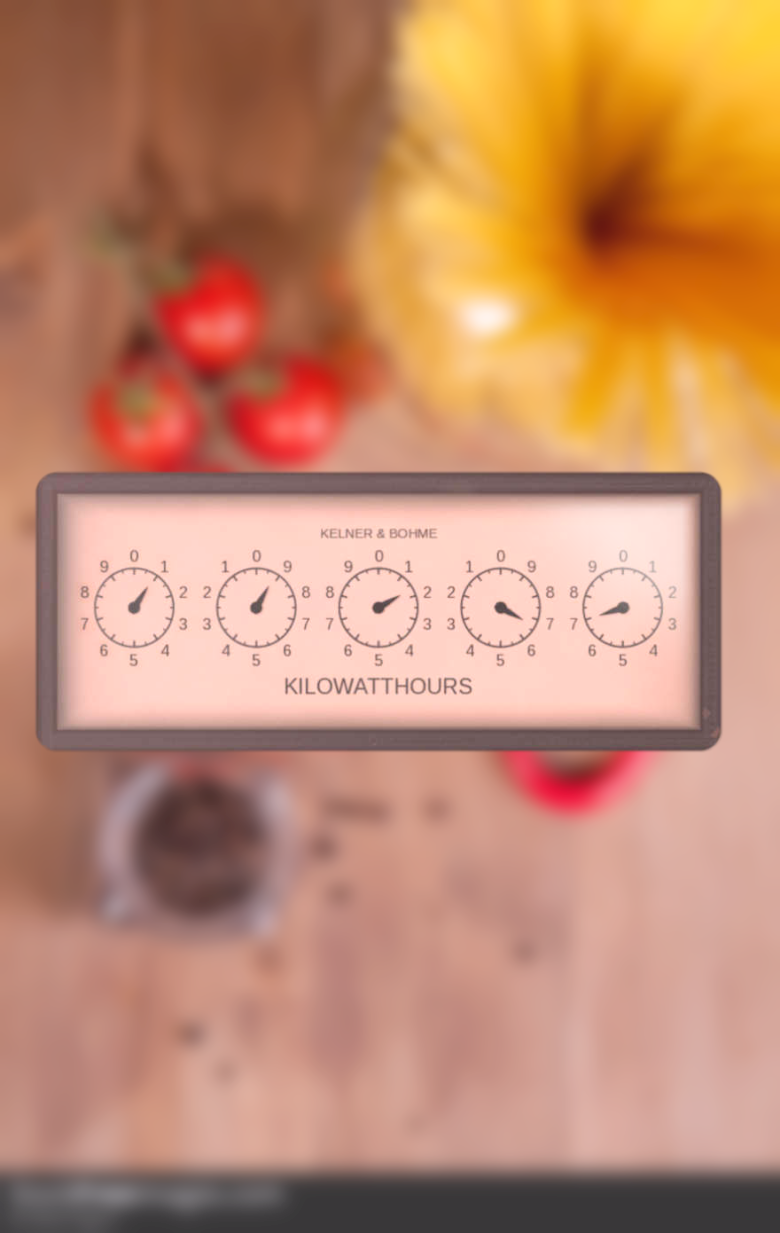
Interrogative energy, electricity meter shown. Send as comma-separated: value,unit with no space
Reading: 9167,kWh
